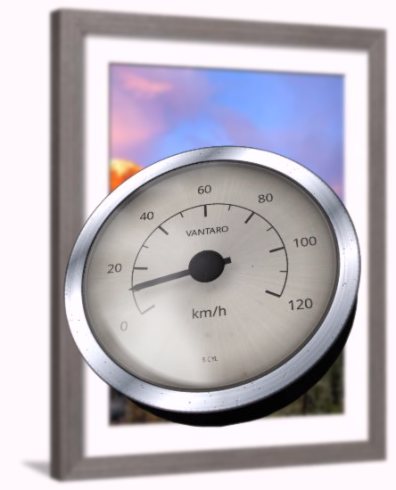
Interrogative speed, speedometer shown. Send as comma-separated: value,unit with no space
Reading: 10,km/h
